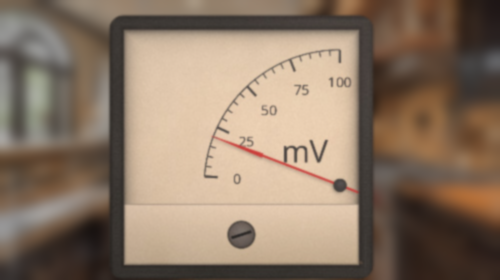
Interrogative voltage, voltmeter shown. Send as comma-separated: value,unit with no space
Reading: 20,mV
